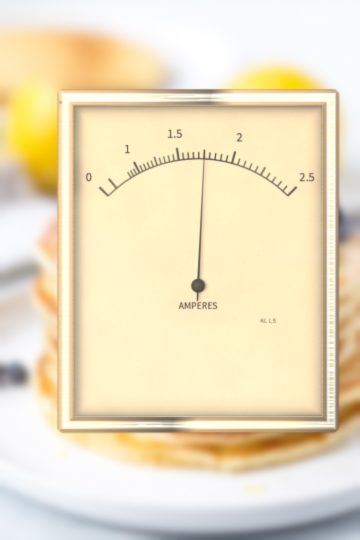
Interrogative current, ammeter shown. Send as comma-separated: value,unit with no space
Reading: 1.75,A
